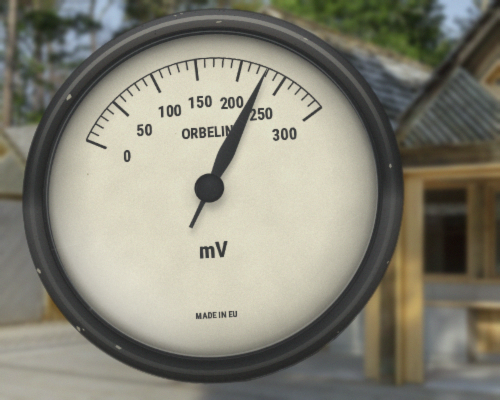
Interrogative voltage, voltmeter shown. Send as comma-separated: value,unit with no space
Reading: 230,mV
